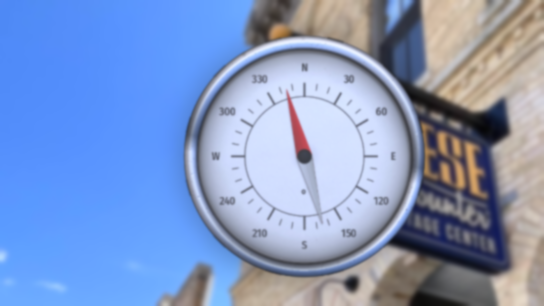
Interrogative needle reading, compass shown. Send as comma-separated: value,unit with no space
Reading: 345,°
